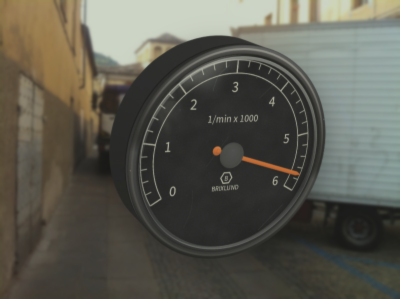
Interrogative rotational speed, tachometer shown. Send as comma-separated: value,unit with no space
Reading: 5700,rpm
